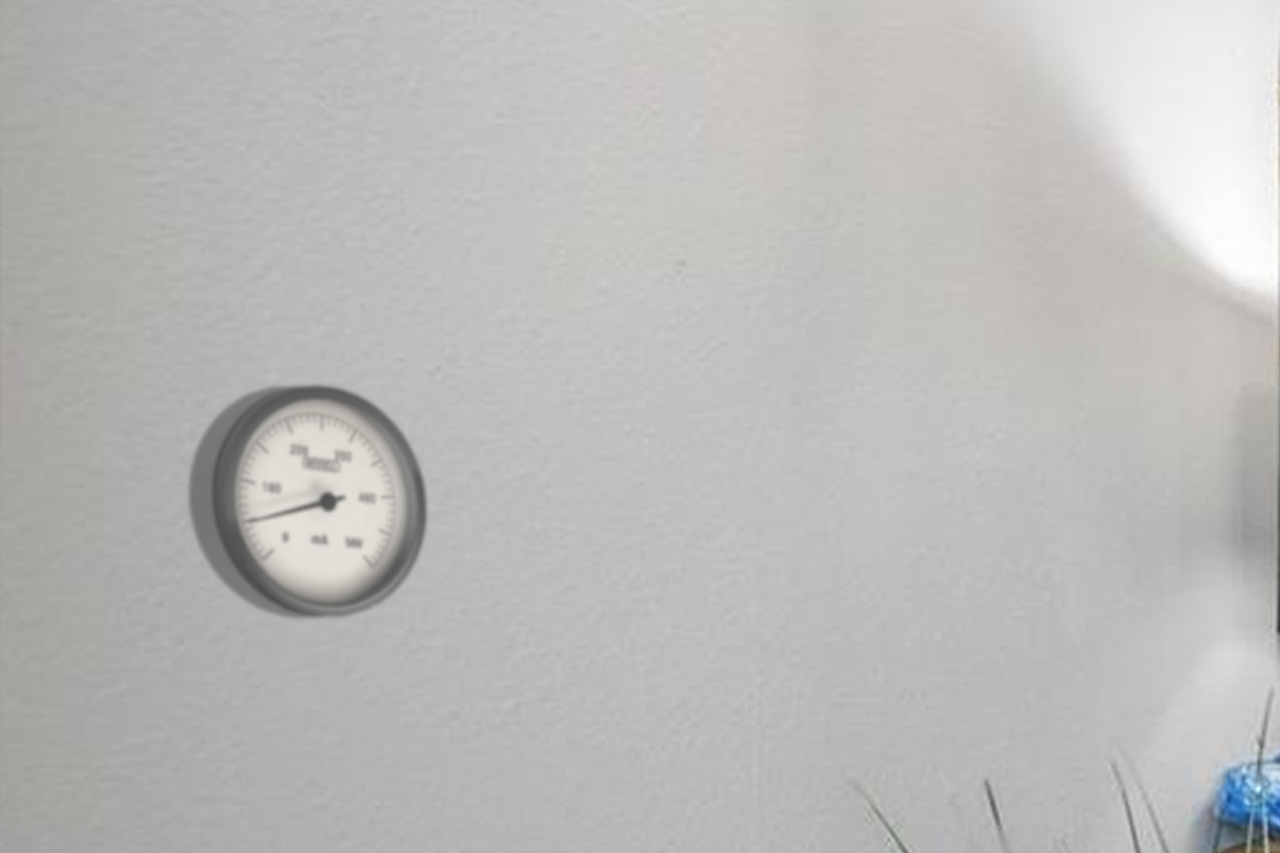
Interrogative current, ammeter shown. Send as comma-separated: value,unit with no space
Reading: 50,mA
